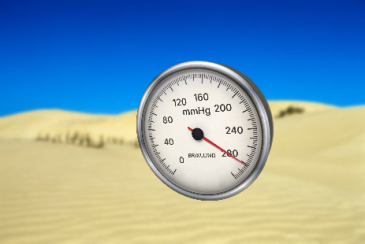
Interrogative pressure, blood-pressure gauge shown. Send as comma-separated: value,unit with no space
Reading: 280,mmHg
